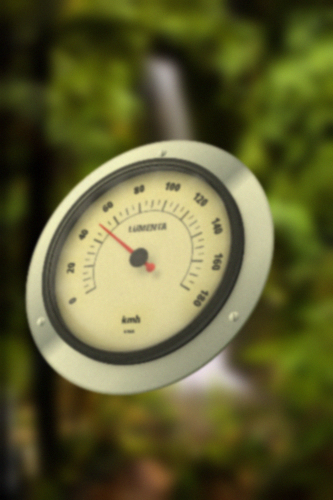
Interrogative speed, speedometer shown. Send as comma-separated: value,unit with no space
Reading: 50,km/h
